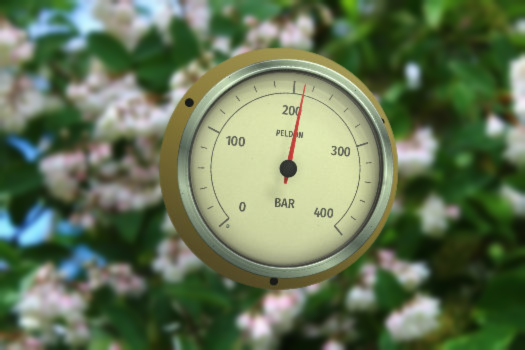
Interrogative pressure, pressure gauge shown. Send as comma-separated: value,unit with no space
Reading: 210,bar
